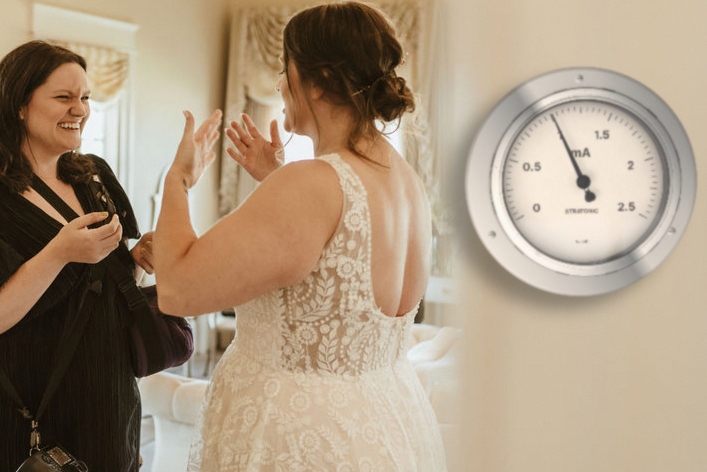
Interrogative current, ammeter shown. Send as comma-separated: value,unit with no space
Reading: 1,mA
